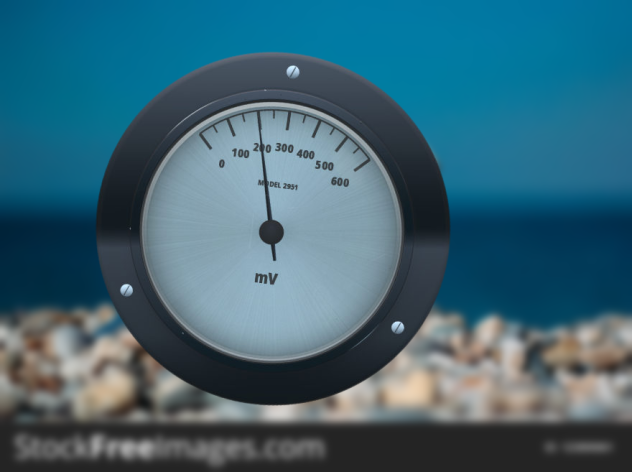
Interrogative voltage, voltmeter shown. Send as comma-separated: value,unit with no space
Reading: 200,mV
